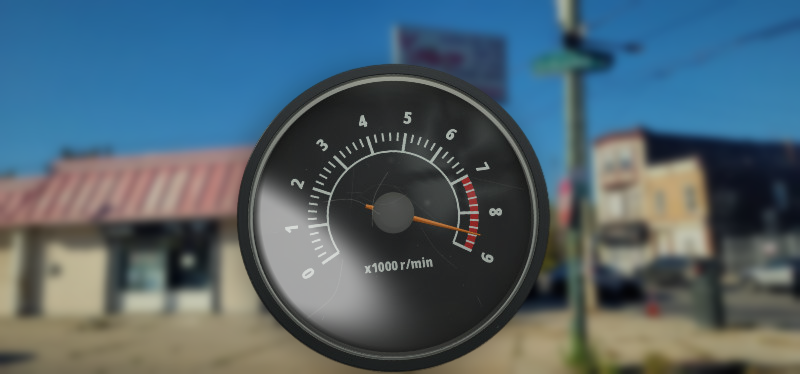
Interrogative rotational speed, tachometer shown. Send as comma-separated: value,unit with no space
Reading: 8600,rpm
